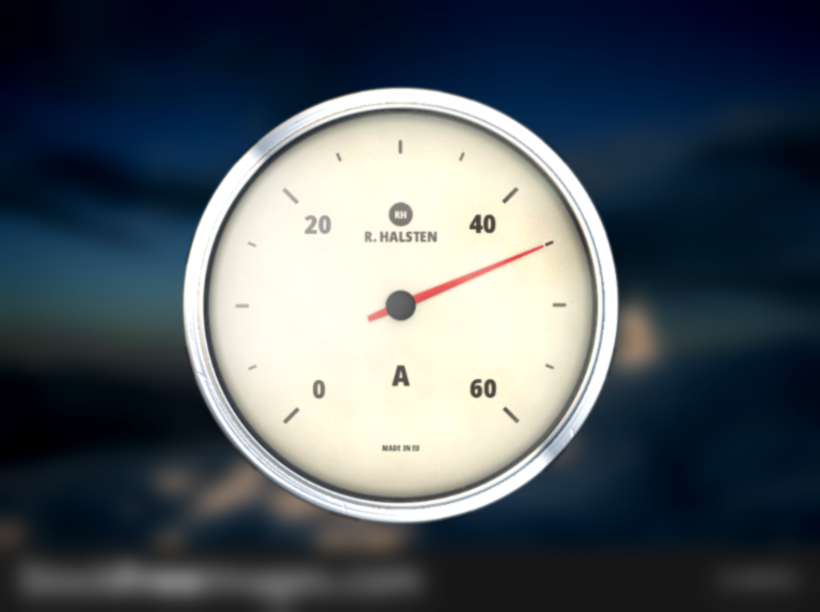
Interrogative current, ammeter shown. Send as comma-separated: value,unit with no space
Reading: 45,A
